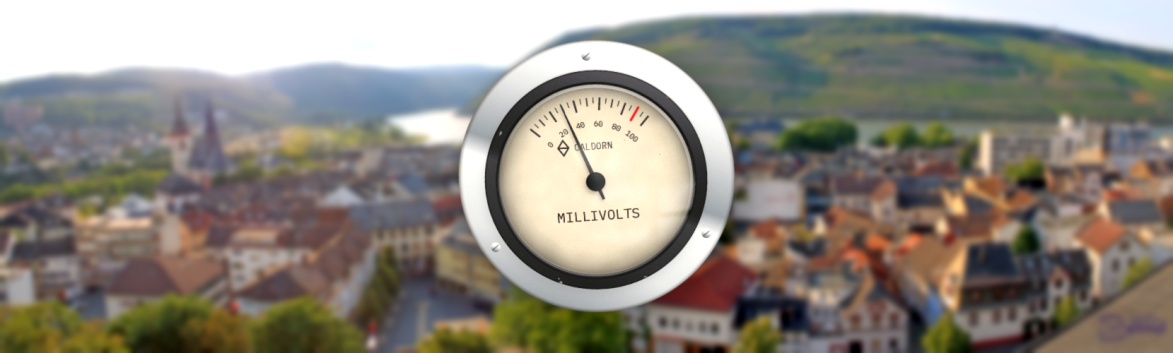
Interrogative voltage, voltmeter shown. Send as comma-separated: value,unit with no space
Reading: 30,mV
